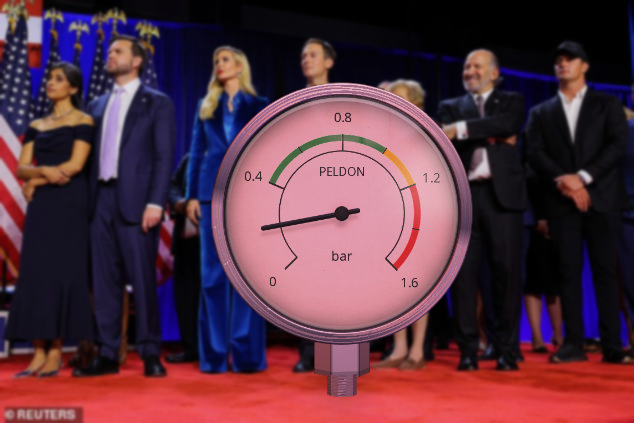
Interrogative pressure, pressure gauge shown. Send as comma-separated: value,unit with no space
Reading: 0.2,bar
